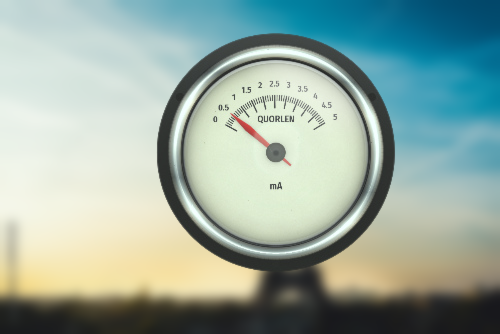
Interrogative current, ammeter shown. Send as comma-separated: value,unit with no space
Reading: 0.5,mA
